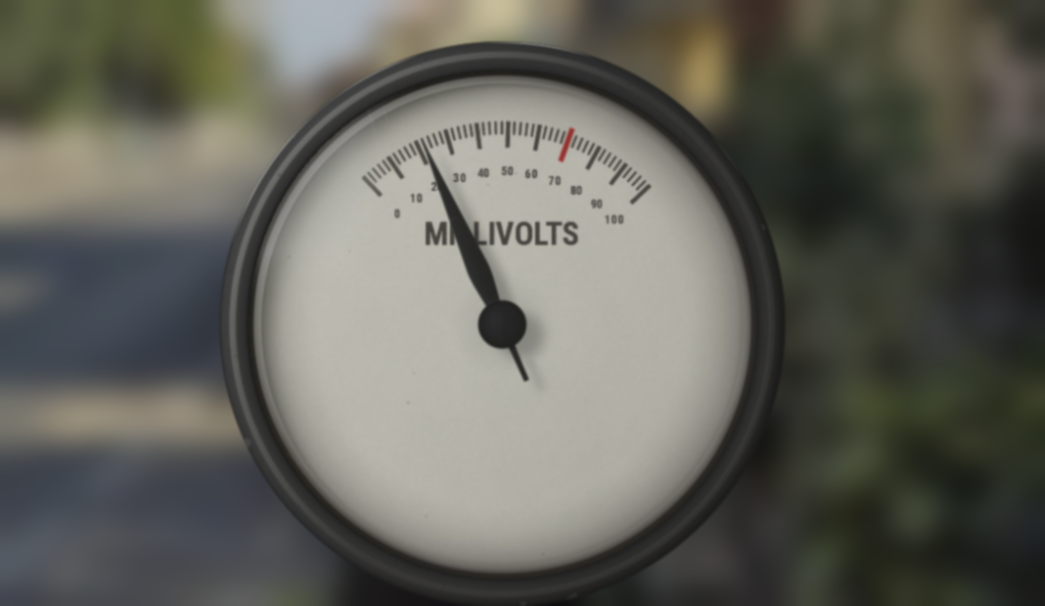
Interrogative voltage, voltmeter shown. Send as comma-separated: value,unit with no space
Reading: 22,mV
